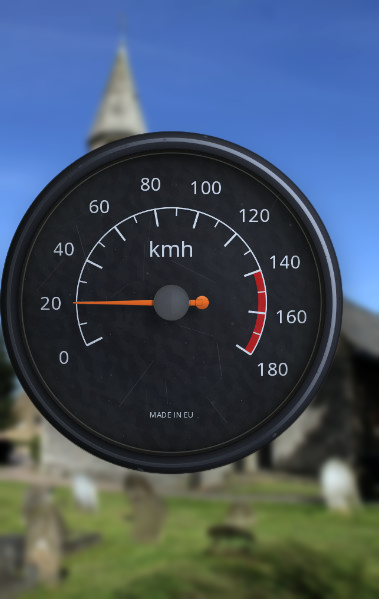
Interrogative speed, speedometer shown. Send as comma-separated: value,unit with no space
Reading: 20,km/h
